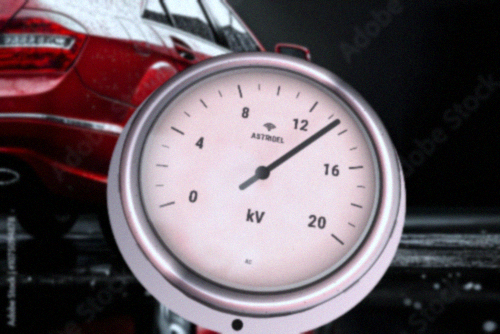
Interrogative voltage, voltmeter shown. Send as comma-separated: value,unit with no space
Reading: 13.5,kV
